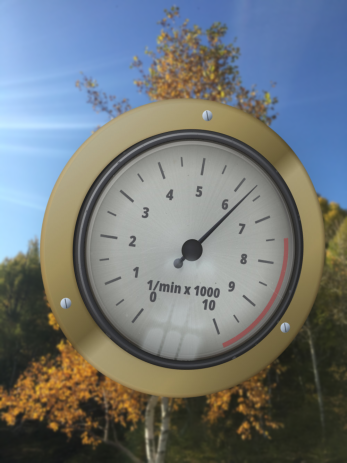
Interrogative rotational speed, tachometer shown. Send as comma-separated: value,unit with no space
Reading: 6250,rpm
